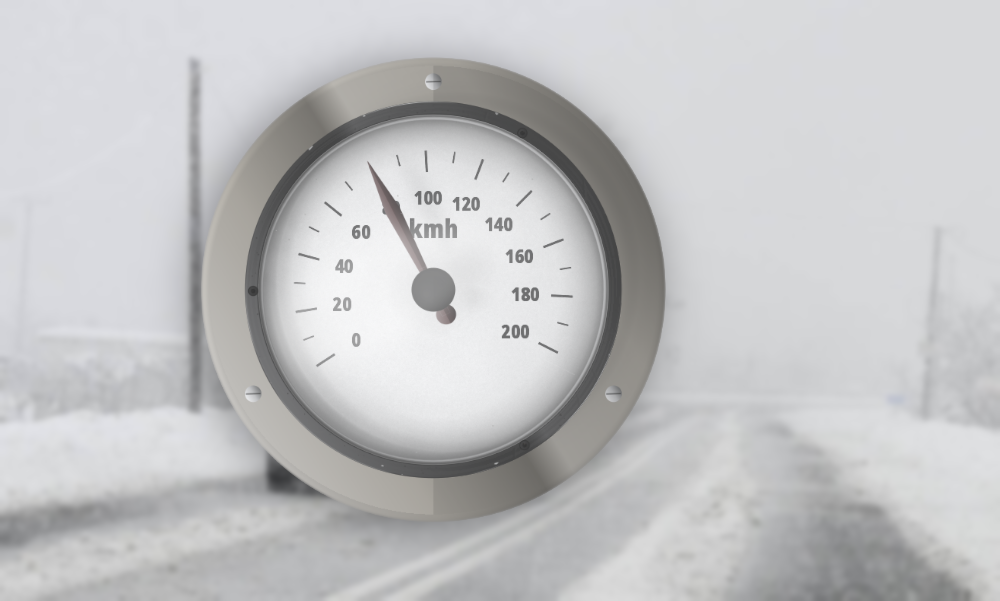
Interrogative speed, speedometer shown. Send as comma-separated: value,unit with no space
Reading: 80,km/h
